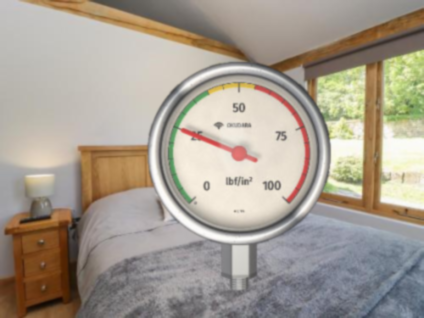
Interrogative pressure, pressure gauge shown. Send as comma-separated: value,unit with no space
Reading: 25,psi
